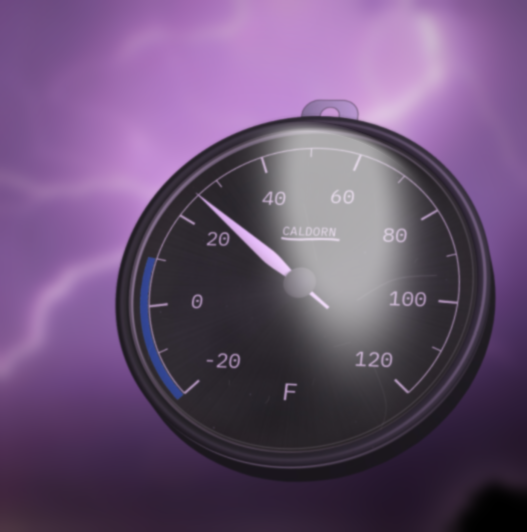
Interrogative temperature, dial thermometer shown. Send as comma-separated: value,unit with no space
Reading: 25,°F
